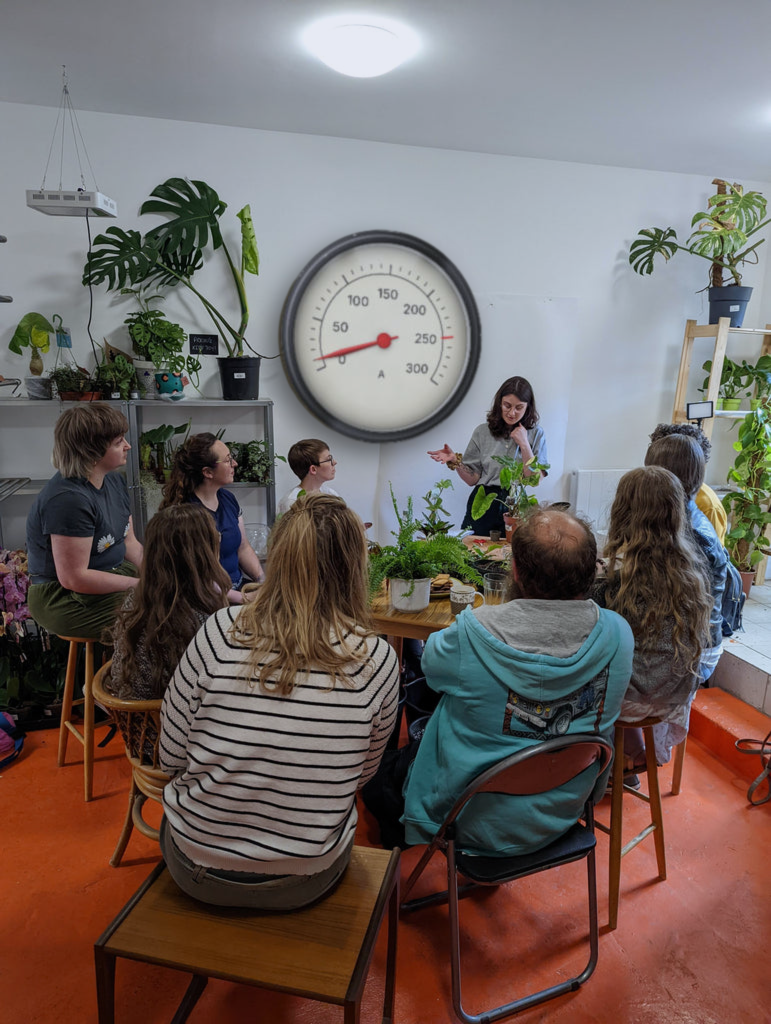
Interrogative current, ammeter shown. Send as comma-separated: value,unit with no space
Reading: 10,A
